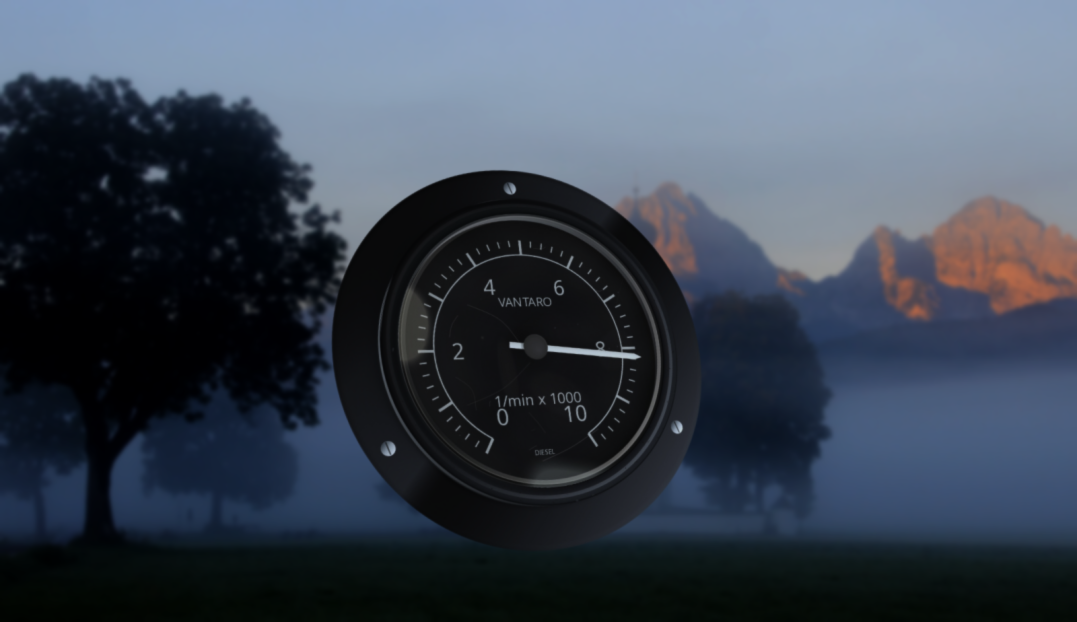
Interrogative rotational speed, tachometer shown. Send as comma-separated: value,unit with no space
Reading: 8200,rpm
